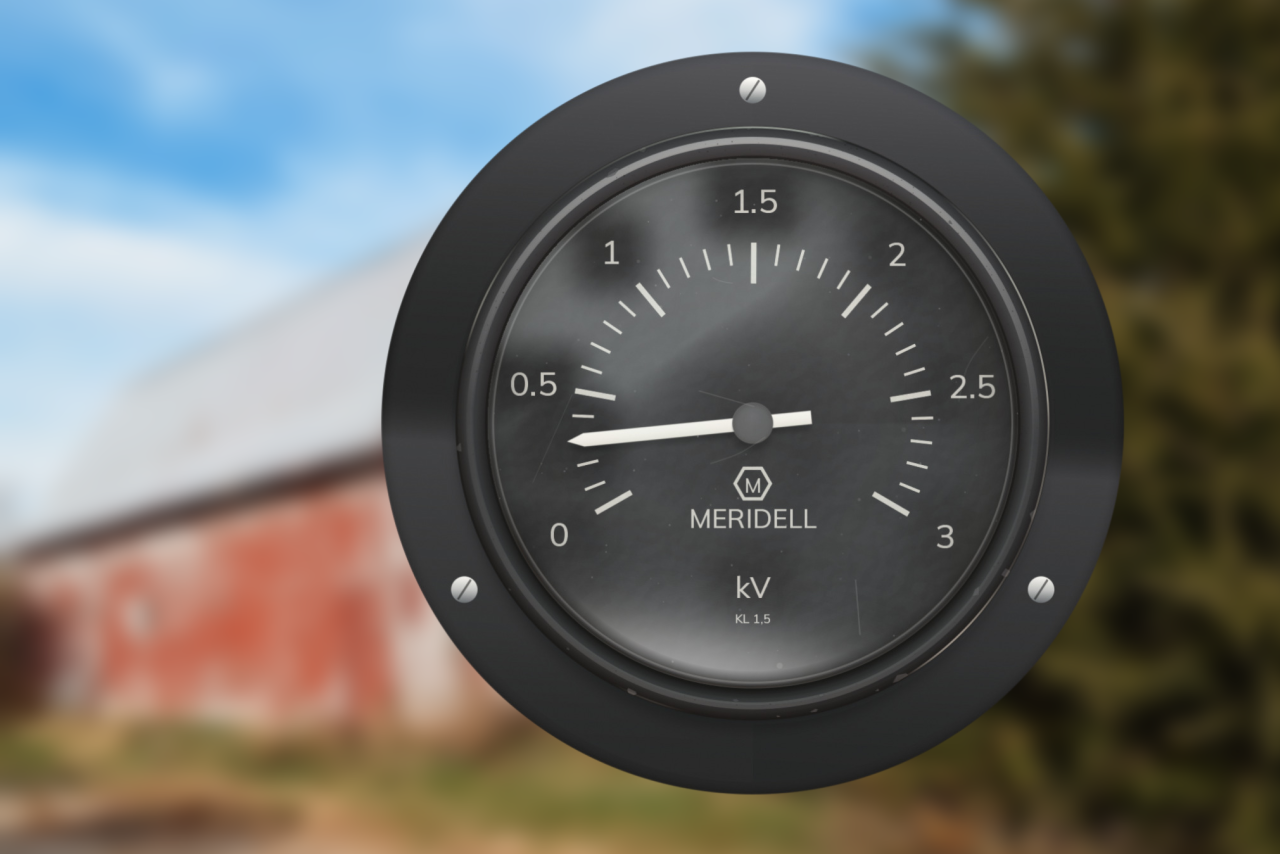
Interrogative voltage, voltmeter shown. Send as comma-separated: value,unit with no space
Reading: 0.3,kV
